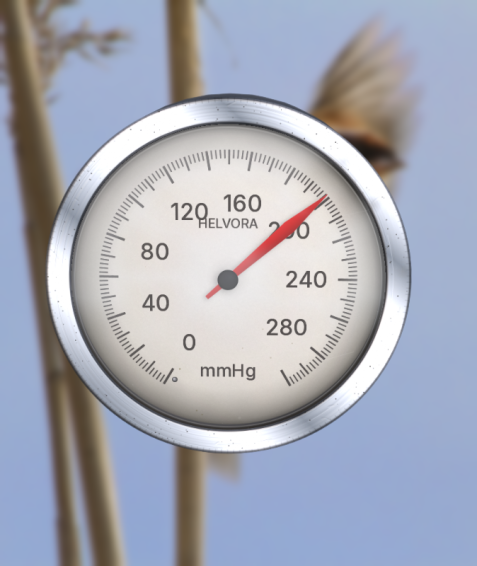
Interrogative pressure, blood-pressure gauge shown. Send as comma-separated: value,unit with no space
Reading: 198,mmHg
